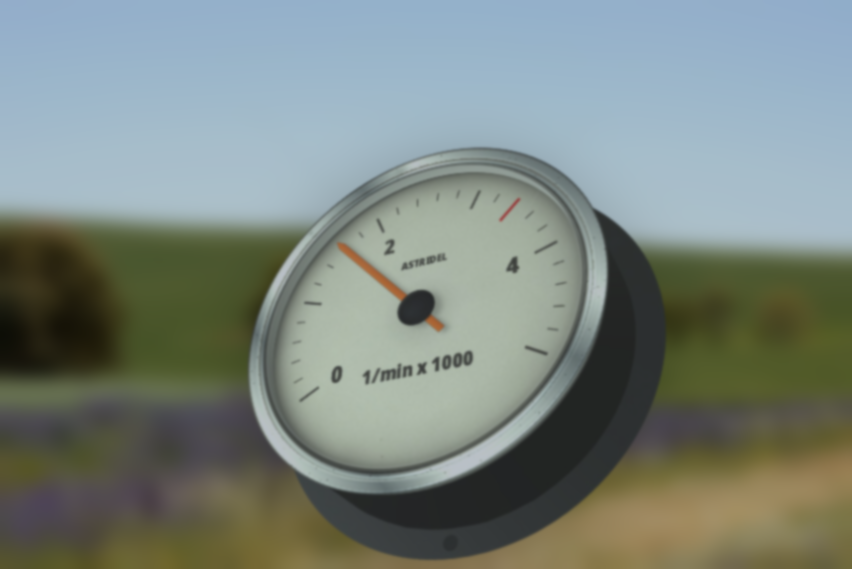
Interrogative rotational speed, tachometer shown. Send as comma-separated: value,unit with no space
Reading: 1600,rpm
